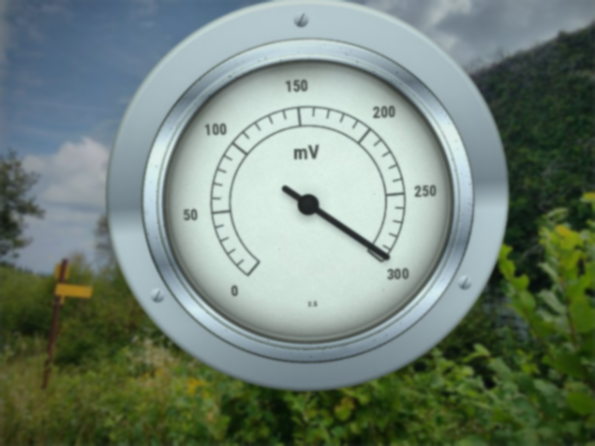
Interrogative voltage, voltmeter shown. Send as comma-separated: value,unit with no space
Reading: 295,mV
